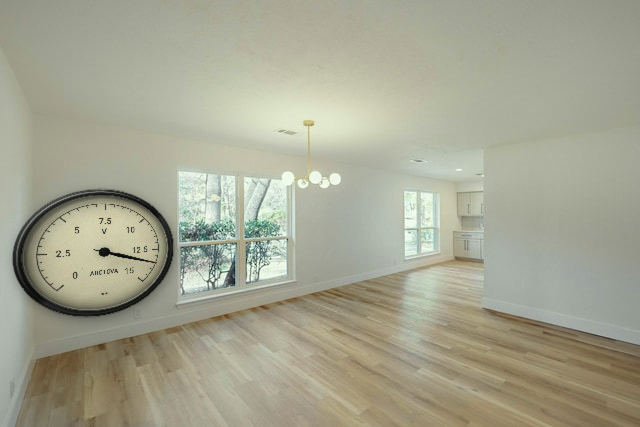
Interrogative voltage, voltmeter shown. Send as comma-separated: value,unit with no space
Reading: 13.5,V
